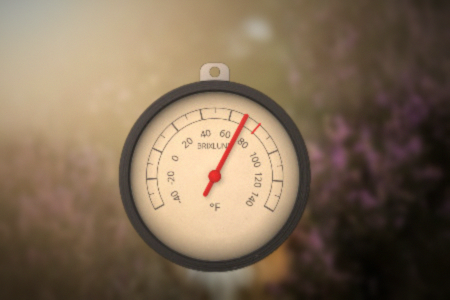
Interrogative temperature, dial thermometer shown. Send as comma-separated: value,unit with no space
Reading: 70,°F
